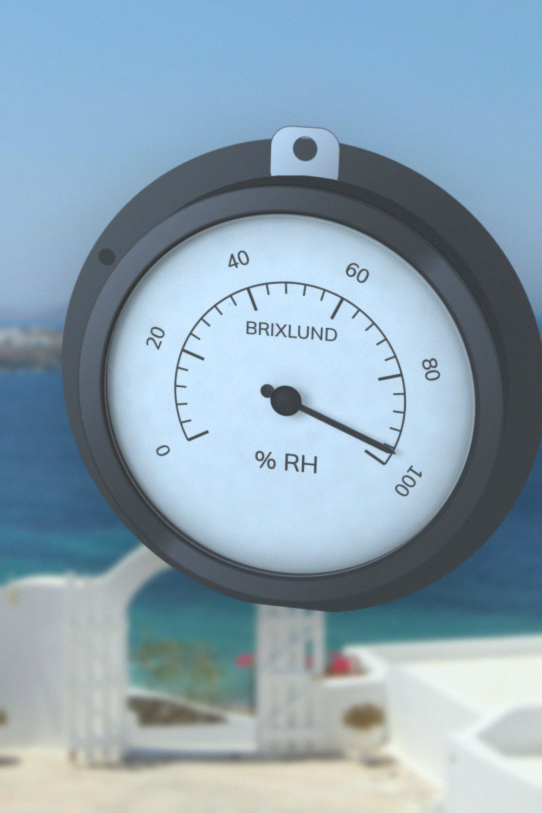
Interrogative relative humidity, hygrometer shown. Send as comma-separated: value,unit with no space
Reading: 96,%
